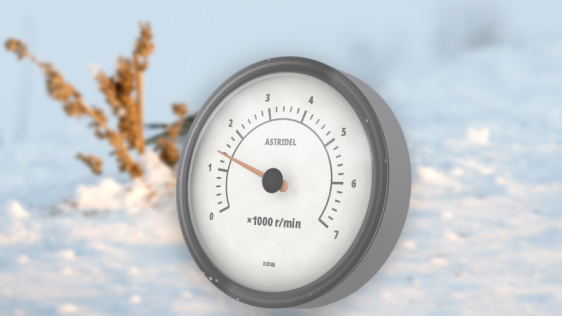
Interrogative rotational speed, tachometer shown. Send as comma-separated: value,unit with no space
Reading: 1400,rpm
